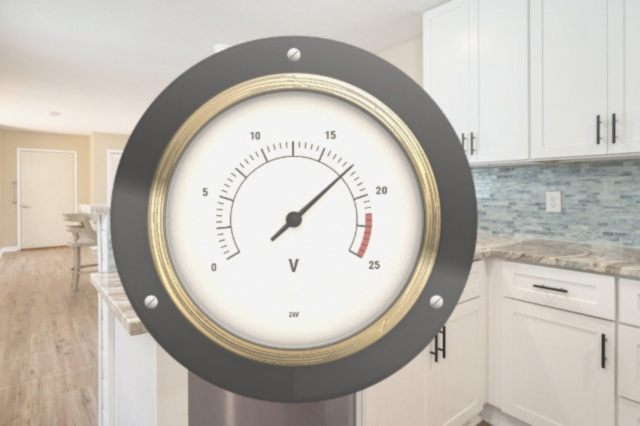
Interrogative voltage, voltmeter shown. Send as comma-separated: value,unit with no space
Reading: 17.5,V
